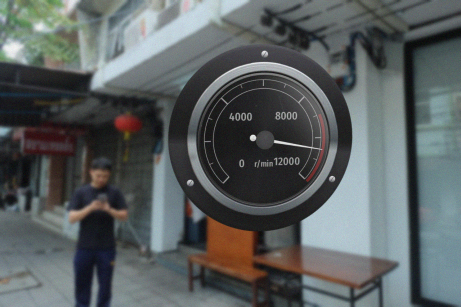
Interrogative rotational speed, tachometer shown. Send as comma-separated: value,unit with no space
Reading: 10500,rpm
